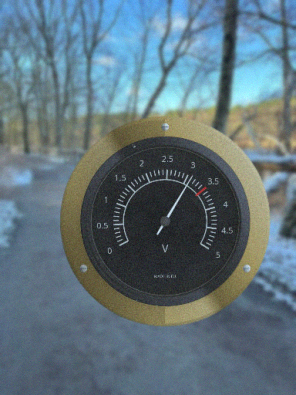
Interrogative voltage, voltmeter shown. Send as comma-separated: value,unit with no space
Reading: 3.1,V
